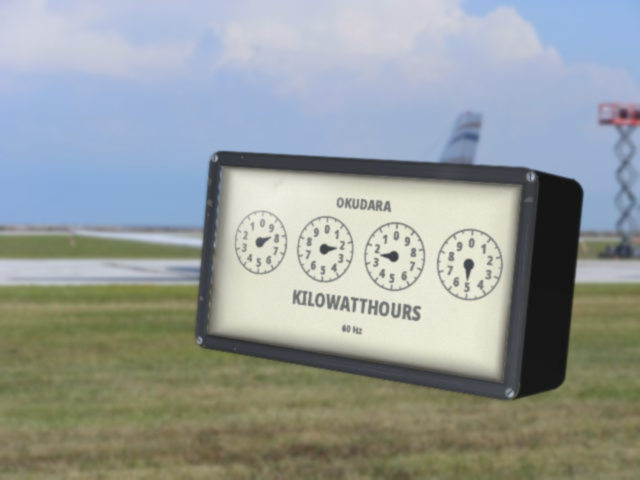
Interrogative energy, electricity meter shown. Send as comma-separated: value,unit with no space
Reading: 8225,kWh
